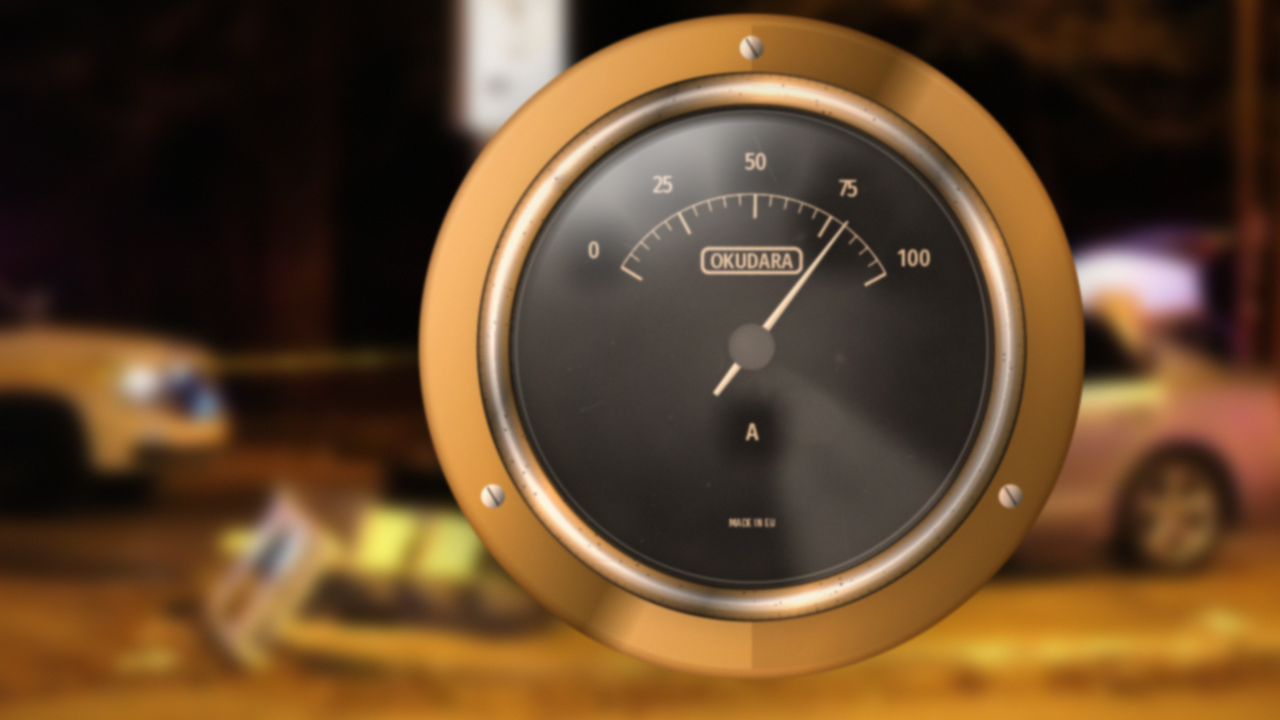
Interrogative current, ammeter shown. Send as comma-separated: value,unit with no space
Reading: 80,A
